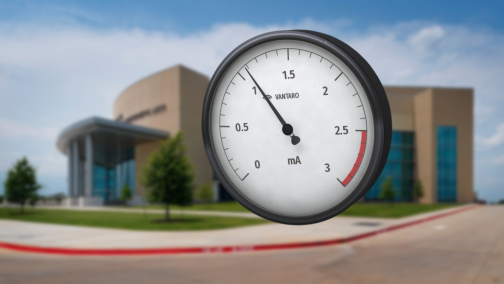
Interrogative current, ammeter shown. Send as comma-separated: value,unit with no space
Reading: 1.1,mA
